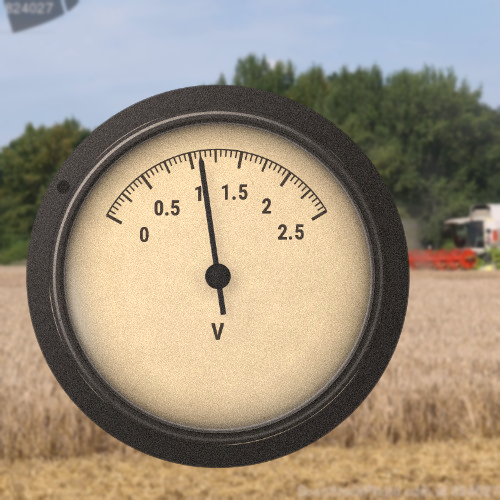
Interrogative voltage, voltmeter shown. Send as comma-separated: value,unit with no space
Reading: 1.1,V
